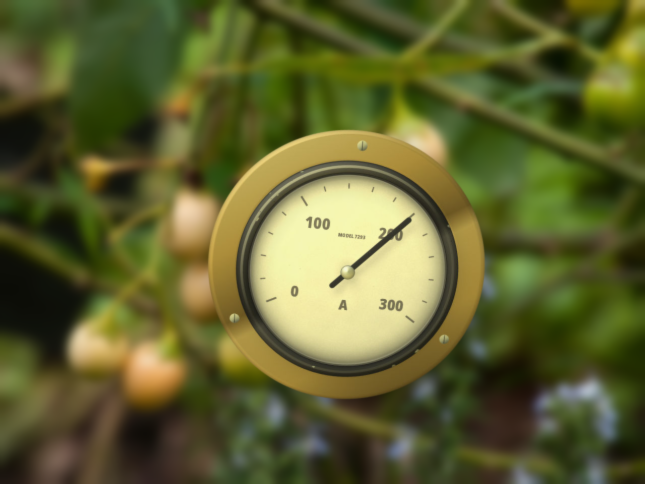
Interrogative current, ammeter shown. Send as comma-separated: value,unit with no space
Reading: 200,A
